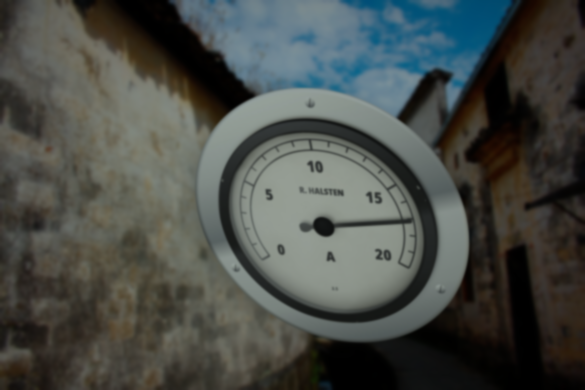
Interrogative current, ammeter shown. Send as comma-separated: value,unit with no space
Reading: 17,A
